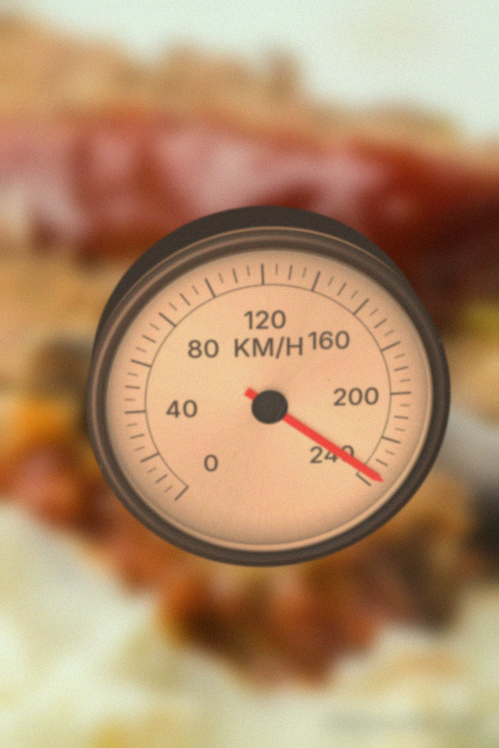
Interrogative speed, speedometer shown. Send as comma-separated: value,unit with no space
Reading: 235,km/h
